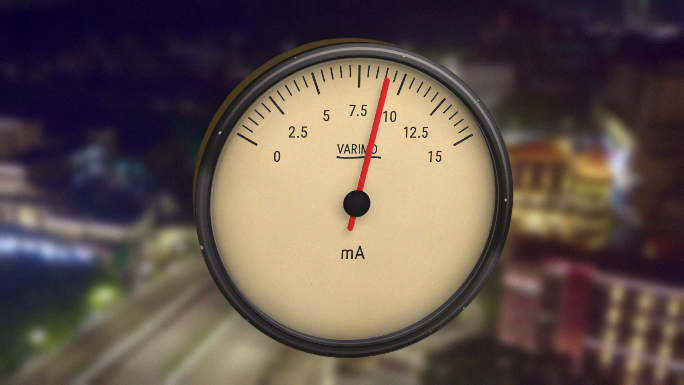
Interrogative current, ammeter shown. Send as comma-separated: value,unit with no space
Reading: 9,mA
